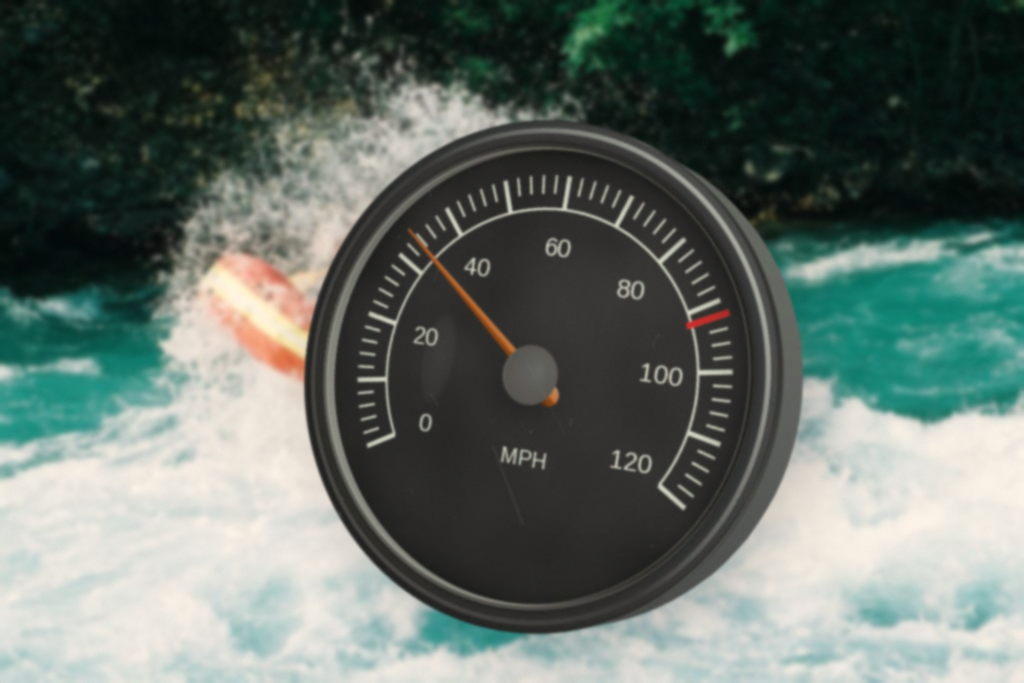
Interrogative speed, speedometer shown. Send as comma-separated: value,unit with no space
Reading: 34,mph
